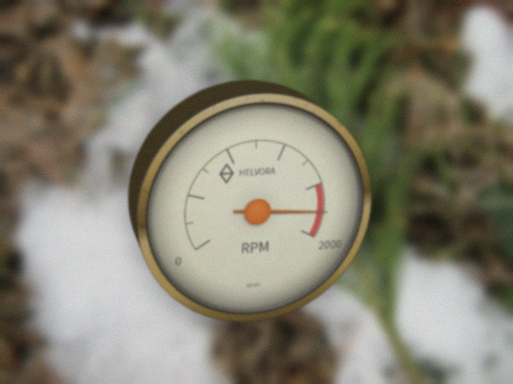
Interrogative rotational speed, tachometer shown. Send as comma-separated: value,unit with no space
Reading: 1800,rpm
